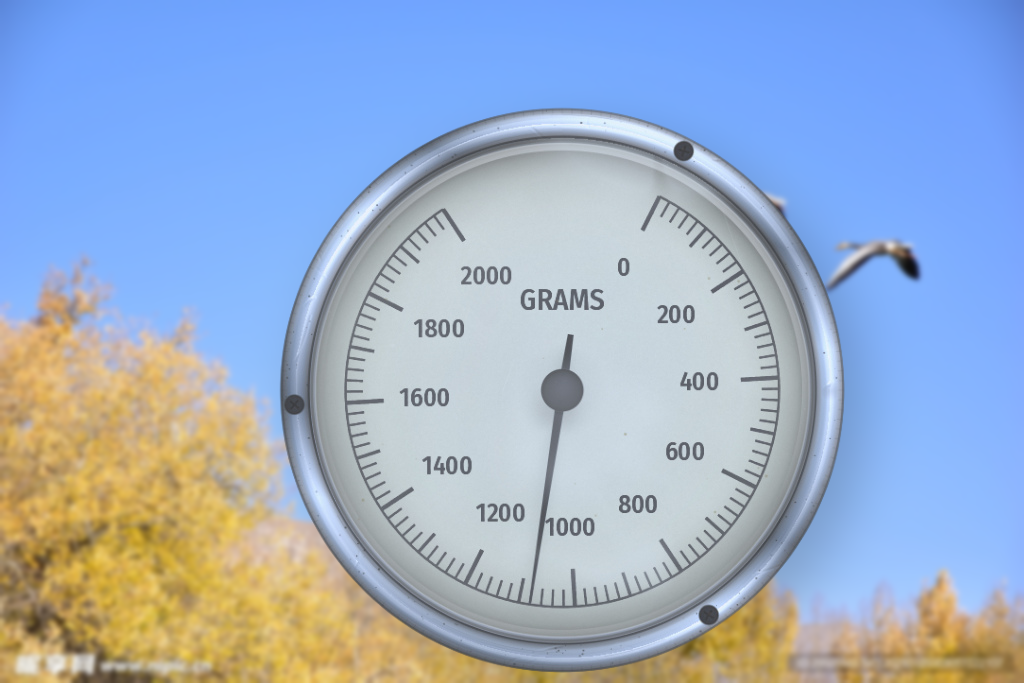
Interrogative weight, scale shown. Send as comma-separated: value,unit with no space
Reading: 1080,g
